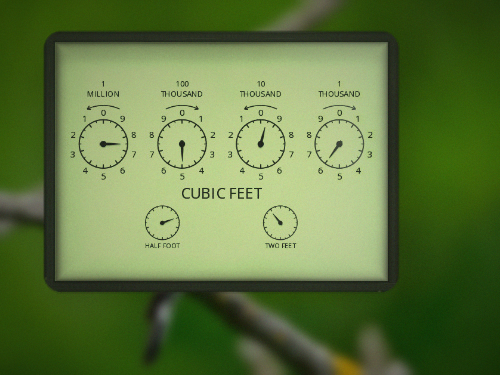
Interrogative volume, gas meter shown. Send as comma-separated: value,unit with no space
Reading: 749600,ft³
